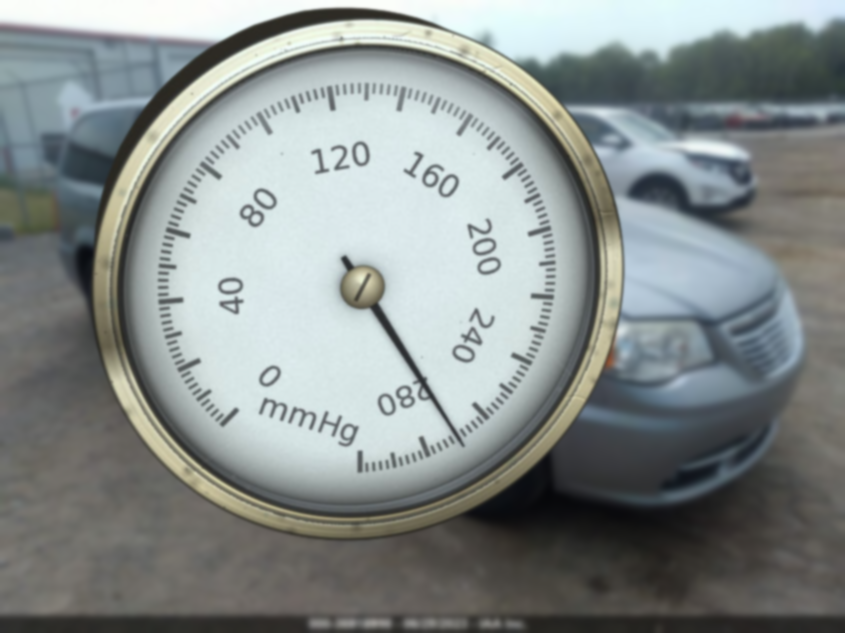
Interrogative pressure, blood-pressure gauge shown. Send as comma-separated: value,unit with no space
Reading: 270,mmHg
